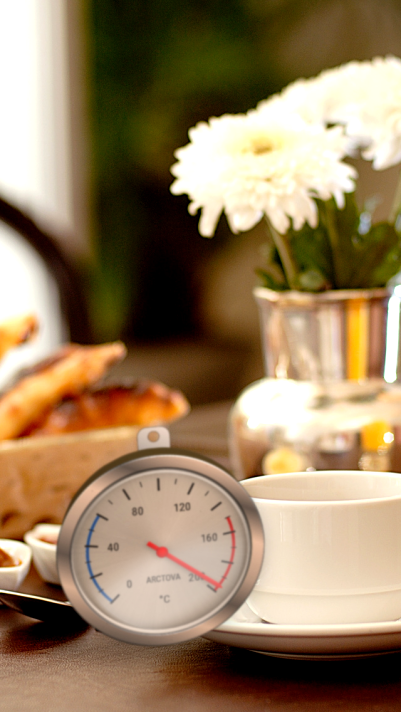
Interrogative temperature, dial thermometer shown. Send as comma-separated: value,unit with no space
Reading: 195,°C
